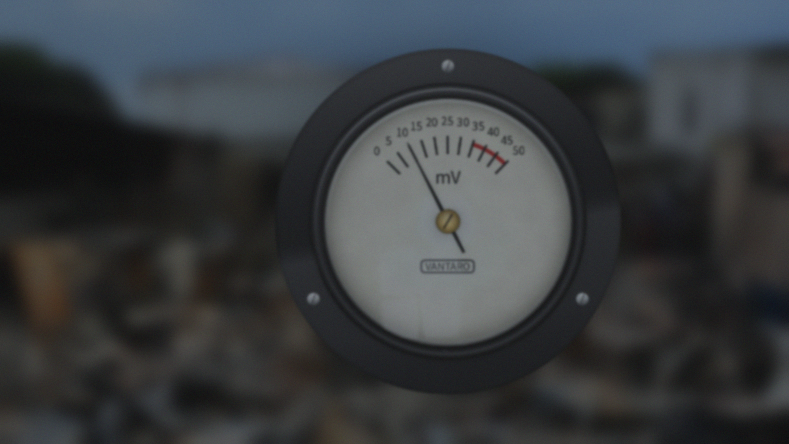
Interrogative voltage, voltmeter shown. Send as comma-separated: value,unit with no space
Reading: 10,mV
